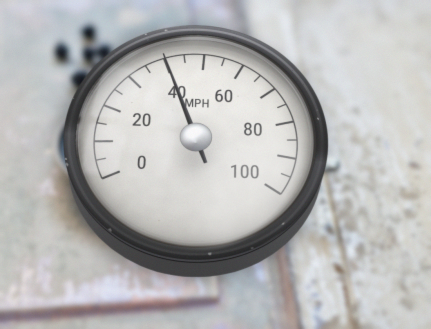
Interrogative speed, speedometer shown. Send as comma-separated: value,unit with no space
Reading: 40,mph
